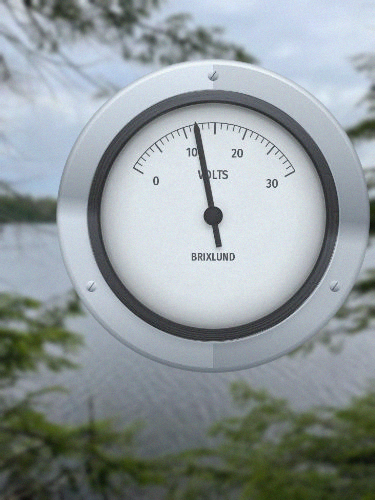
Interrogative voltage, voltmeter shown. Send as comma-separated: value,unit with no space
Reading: 12,V
